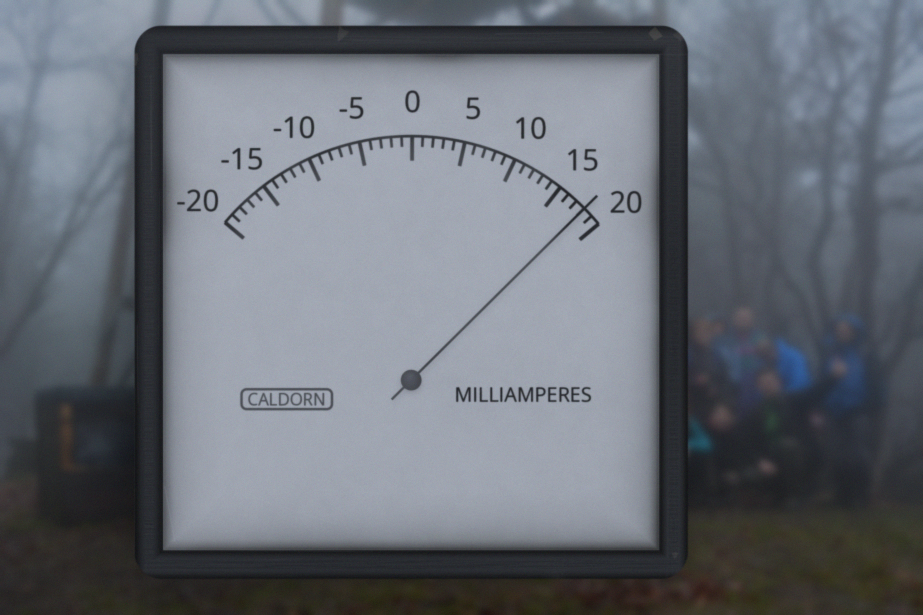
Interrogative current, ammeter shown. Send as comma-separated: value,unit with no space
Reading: 18,mA
